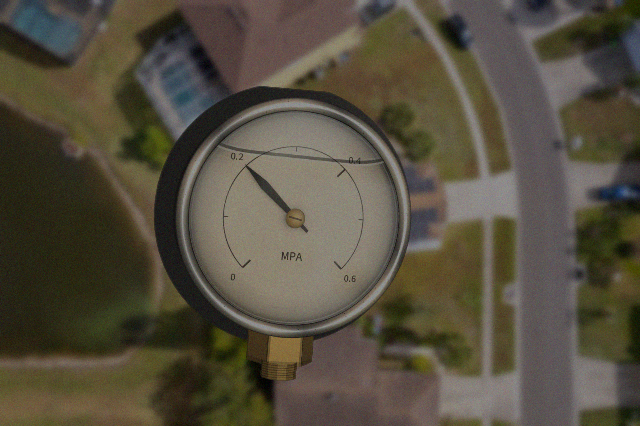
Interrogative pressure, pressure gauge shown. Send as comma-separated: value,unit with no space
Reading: 0.2,MPa
